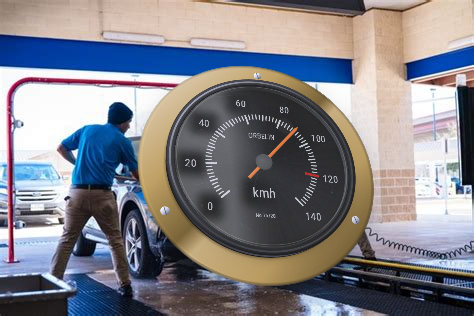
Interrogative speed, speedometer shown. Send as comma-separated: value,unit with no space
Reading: 90,km/h
